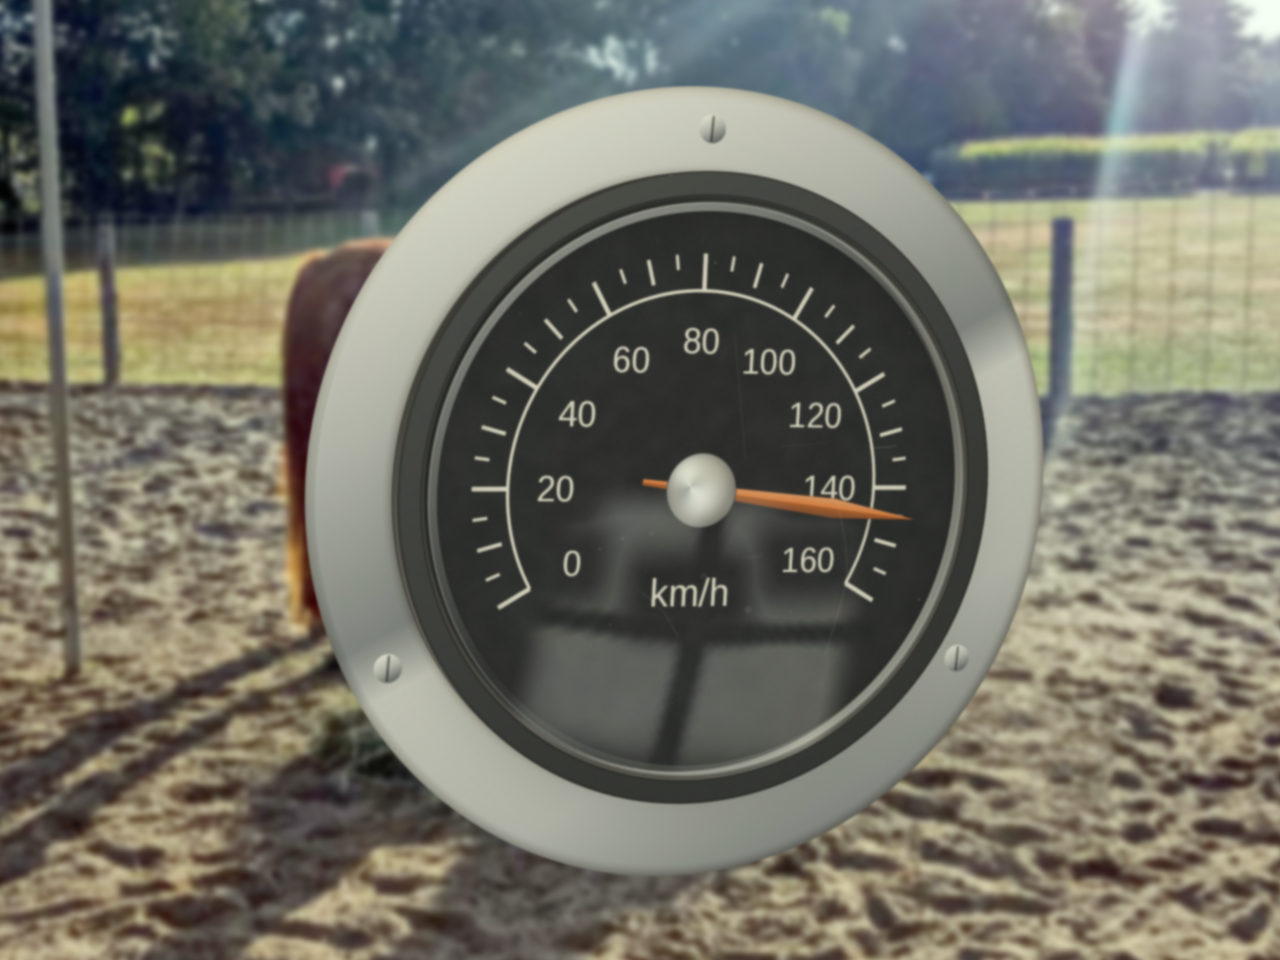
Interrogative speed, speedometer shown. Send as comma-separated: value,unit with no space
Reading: 145,km/h
